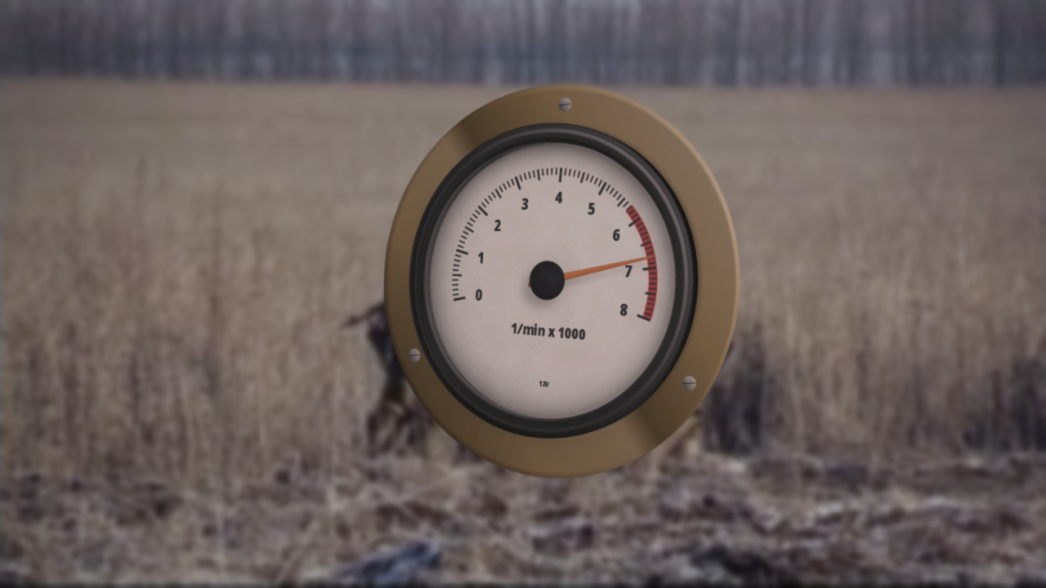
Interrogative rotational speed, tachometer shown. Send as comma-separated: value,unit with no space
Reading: 6800,rpm
